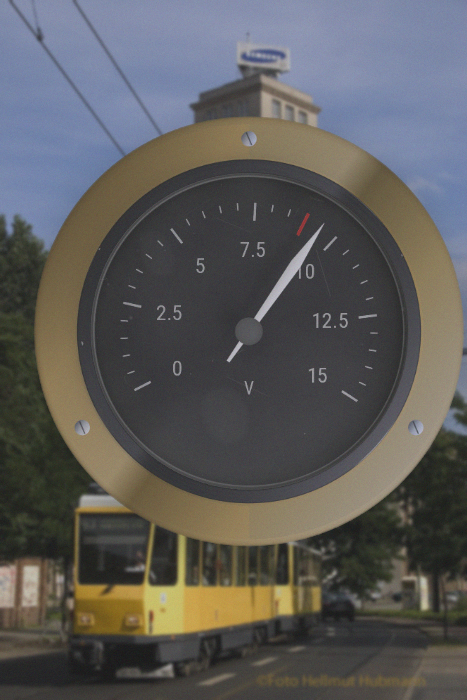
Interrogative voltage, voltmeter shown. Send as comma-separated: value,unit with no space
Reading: 9.5,V
